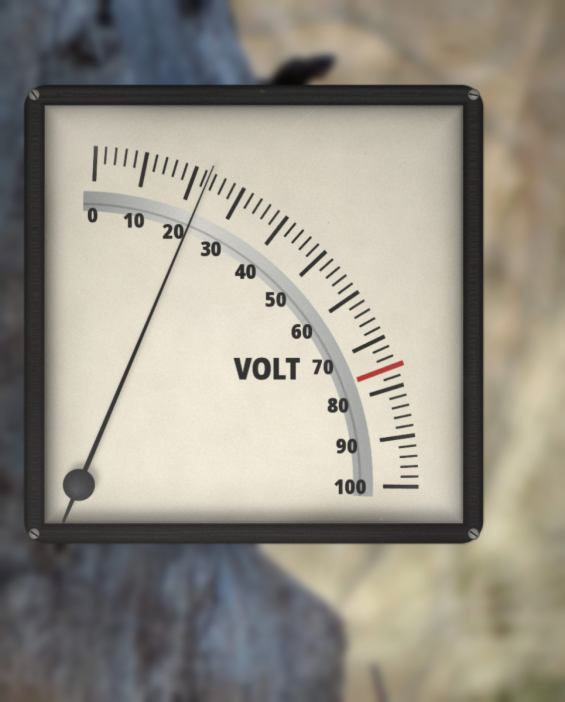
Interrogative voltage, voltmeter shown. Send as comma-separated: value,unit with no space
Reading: 23,V
